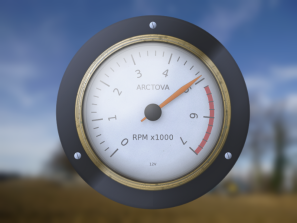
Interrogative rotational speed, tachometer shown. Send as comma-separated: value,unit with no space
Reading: 4900,rpm
